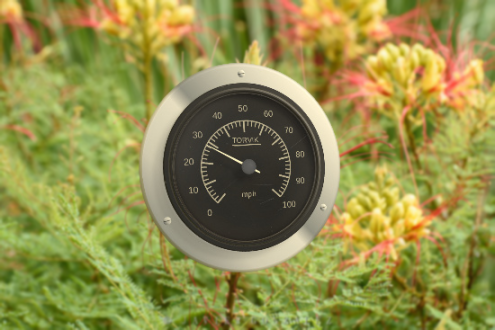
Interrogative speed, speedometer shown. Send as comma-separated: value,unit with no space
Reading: 28,mph
